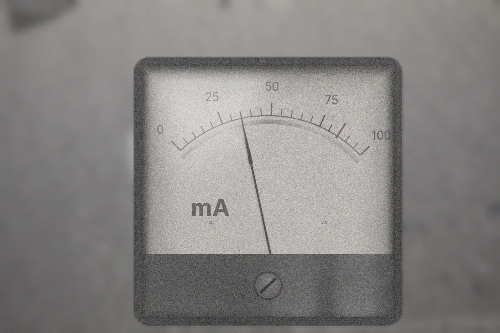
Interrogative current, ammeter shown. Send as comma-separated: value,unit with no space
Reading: 35,mA
